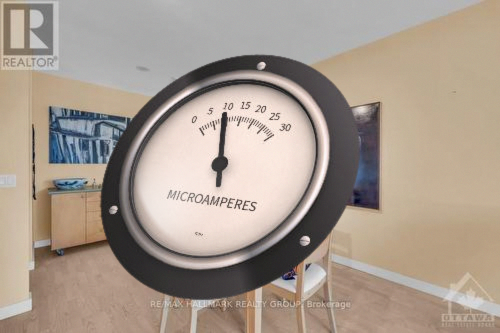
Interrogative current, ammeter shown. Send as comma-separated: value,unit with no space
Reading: 10,µA
